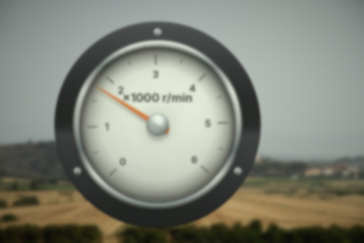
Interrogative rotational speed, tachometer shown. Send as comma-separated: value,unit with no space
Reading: 1750,rpm
